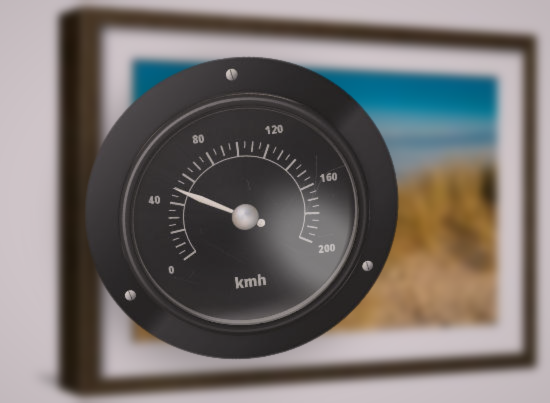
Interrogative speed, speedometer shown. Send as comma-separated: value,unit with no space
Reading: 50,km/h
